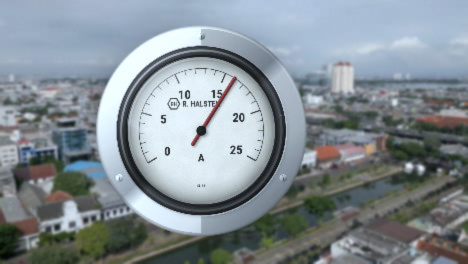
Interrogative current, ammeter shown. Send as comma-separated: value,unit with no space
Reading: 16,A
